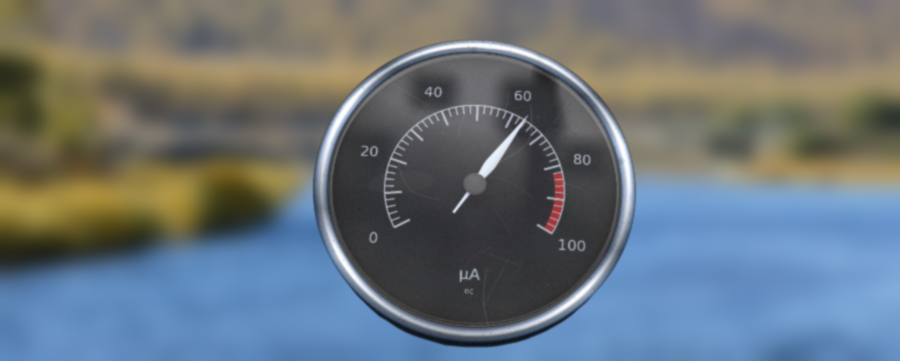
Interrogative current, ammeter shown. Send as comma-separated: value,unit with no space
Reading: 64,µA
